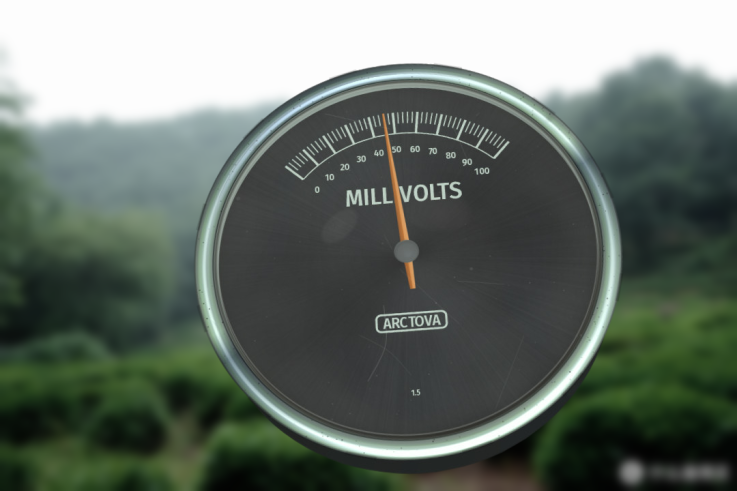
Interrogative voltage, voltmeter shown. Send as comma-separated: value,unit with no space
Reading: 46,mV
